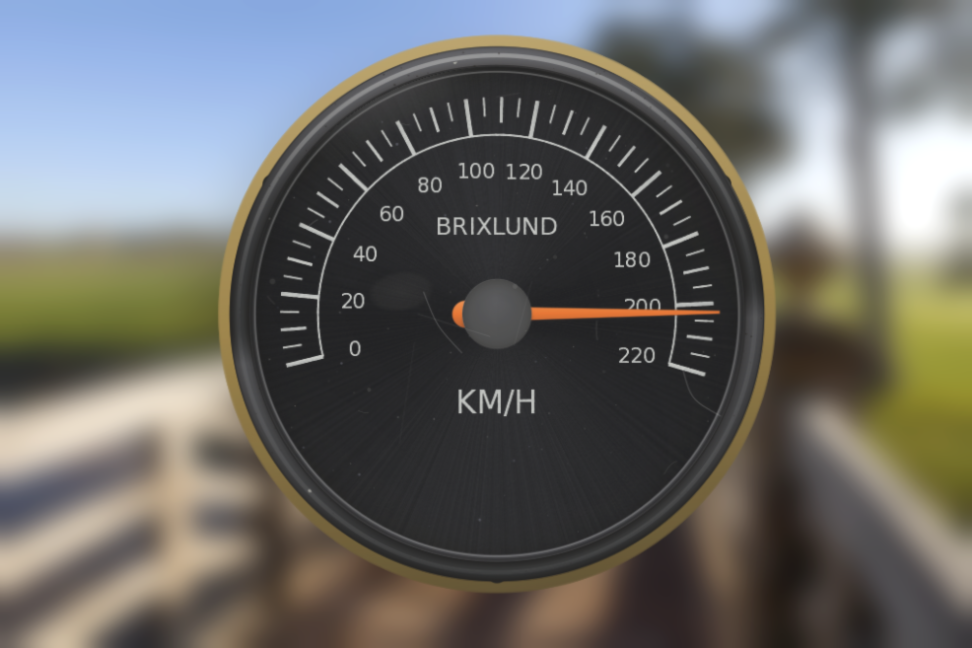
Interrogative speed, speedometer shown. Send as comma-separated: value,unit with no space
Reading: 202.5,km/h
